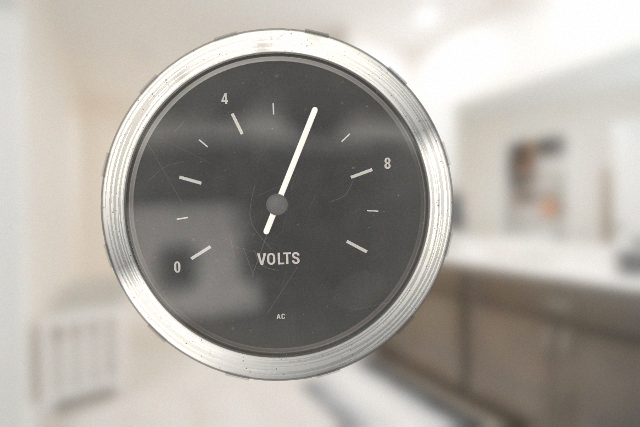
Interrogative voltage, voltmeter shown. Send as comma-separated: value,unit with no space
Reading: 6,V
